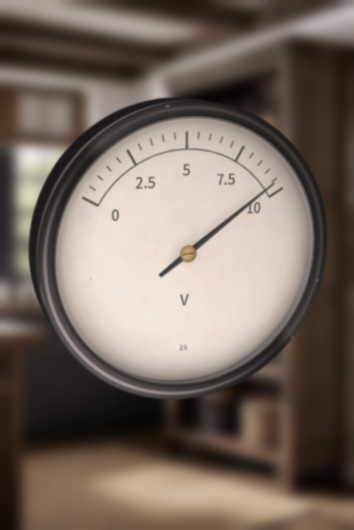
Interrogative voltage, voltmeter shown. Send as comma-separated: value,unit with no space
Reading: 9.5,V
